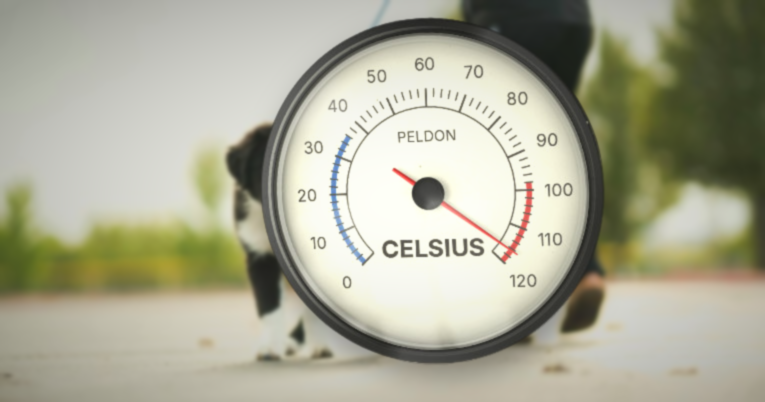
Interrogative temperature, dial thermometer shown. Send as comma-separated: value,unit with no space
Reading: 116,°C
